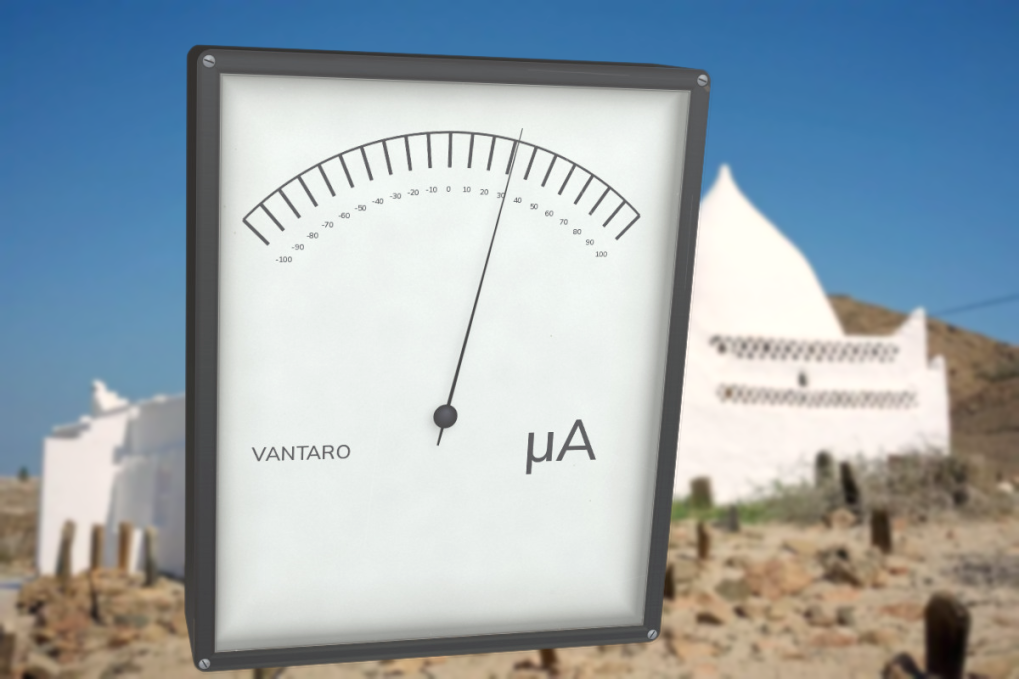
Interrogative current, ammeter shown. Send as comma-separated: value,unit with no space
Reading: 30,µA
